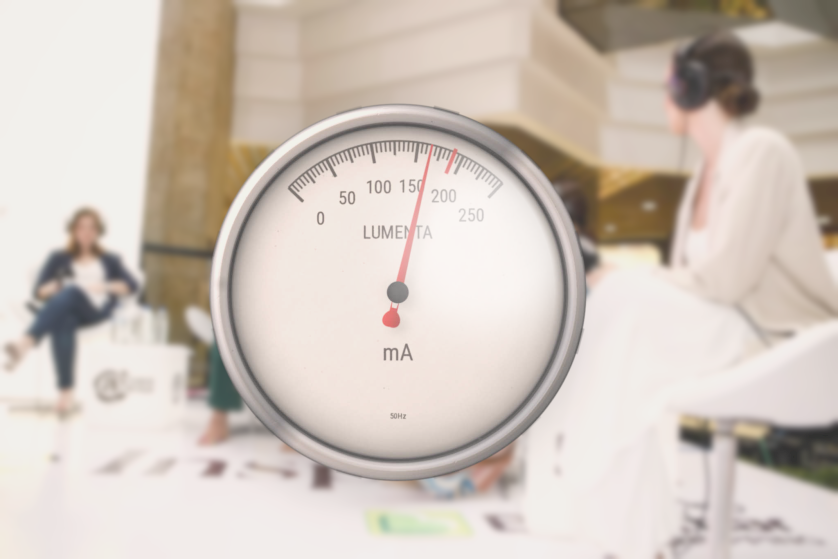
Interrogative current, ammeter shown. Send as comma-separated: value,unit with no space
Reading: 165,mA
